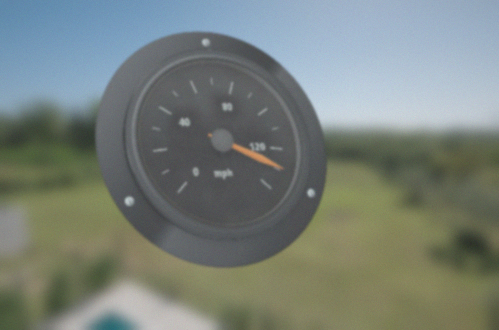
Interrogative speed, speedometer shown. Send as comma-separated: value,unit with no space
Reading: 130,mph
